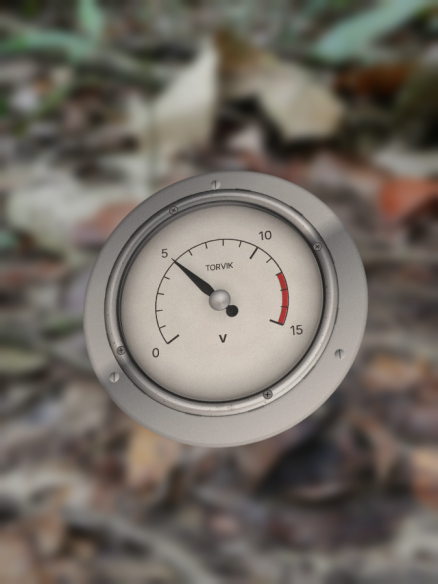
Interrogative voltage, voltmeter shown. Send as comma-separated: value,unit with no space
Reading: 5,V
